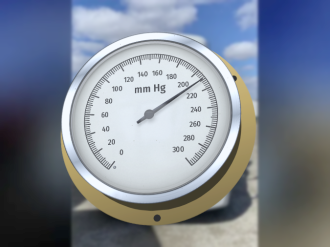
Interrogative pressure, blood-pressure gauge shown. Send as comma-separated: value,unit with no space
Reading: 210,mmHg
